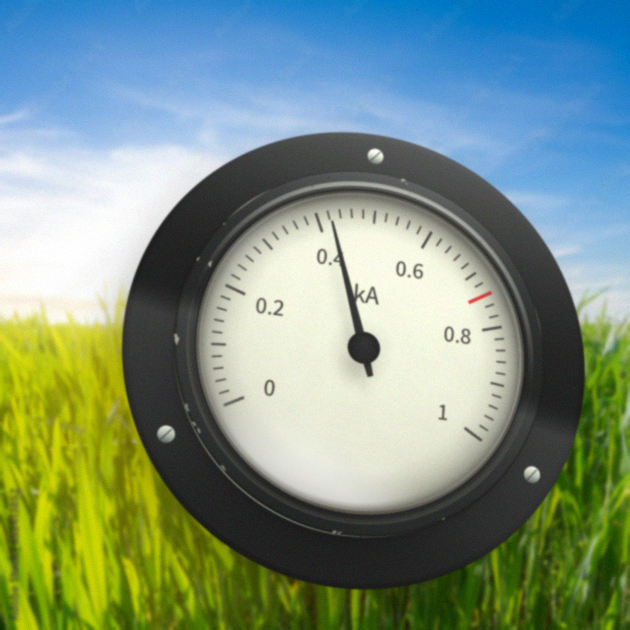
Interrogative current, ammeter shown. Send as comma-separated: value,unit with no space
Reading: 0.42,kA
